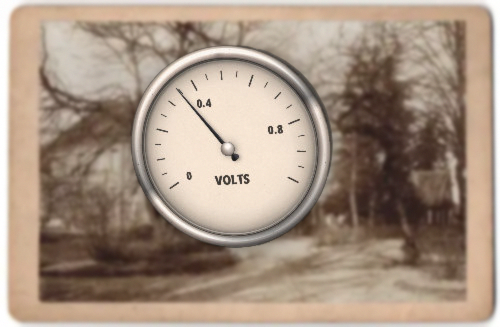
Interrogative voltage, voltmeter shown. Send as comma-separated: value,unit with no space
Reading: 0.35,V
